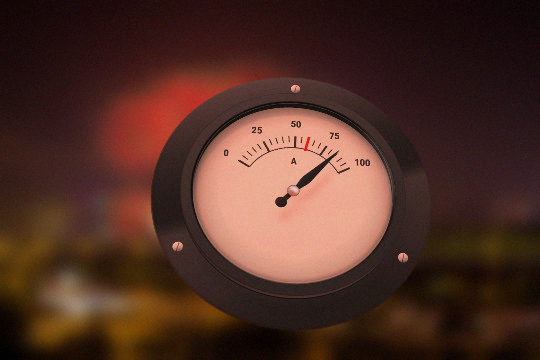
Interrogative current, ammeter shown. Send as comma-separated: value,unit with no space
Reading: 85,A
